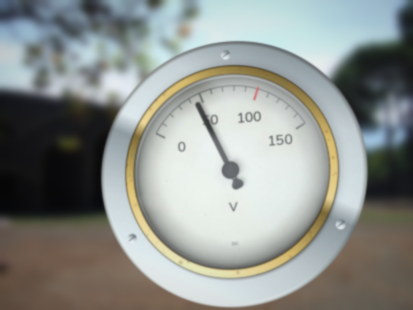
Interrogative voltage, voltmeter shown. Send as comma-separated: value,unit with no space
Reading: 45,V
